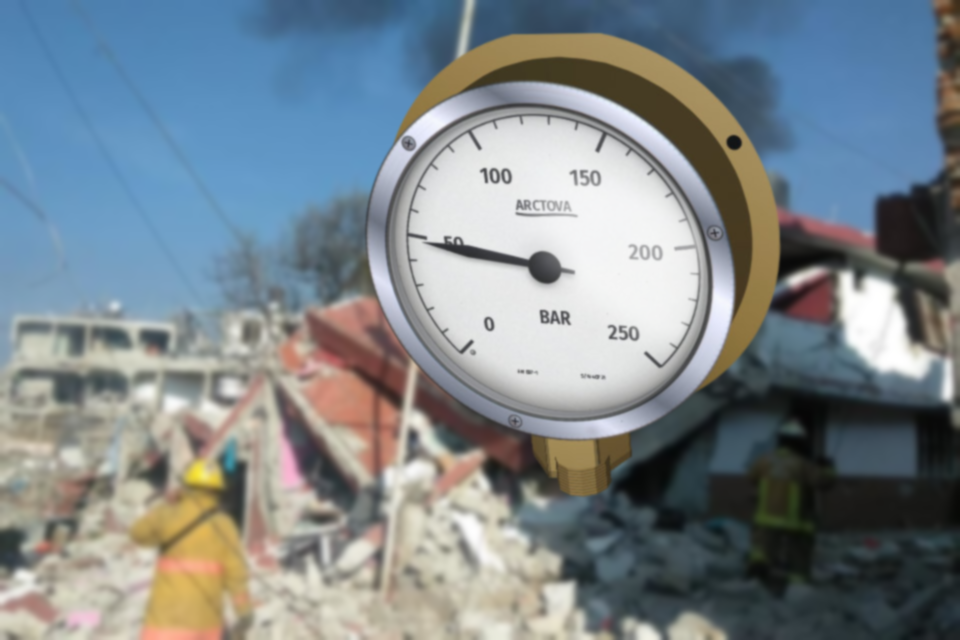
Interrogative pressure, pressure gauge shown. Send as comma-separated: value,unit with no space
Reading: 50,bar
